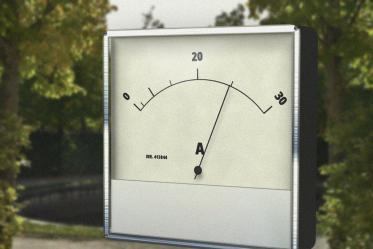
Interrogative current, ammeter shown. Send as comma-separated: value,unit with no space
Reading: 25,A
